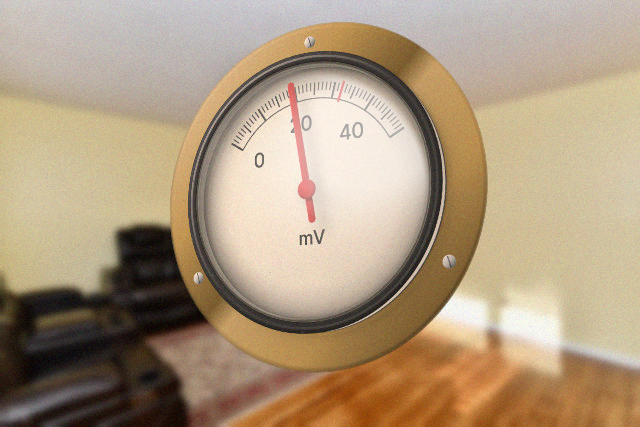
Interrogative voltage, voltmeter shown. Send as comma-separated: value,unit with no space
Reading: 20,mV
